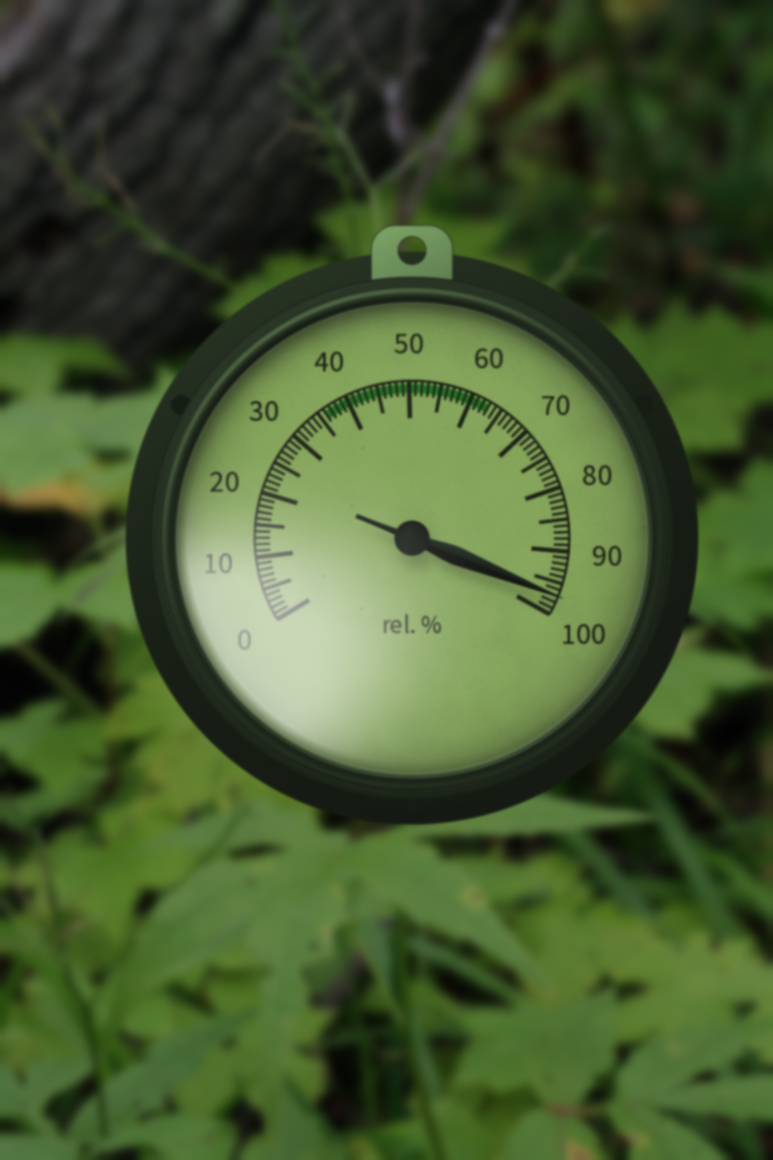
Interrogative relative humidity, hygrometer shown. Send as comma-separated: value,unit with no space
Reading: 97,%
